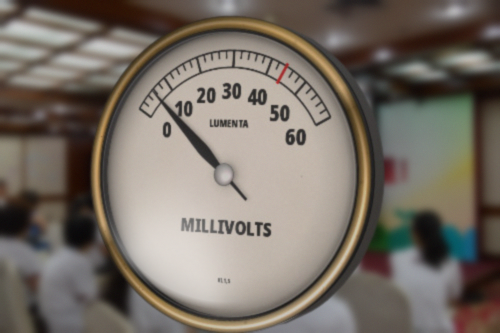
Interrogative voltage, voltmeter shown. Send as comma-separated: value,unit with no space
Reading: 6,mV
